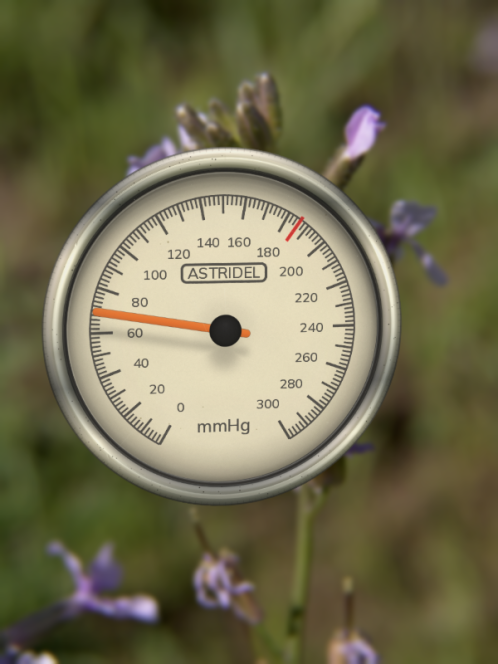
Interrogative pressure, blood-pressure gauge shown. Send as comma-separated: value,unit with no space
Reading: 70,mmHg
